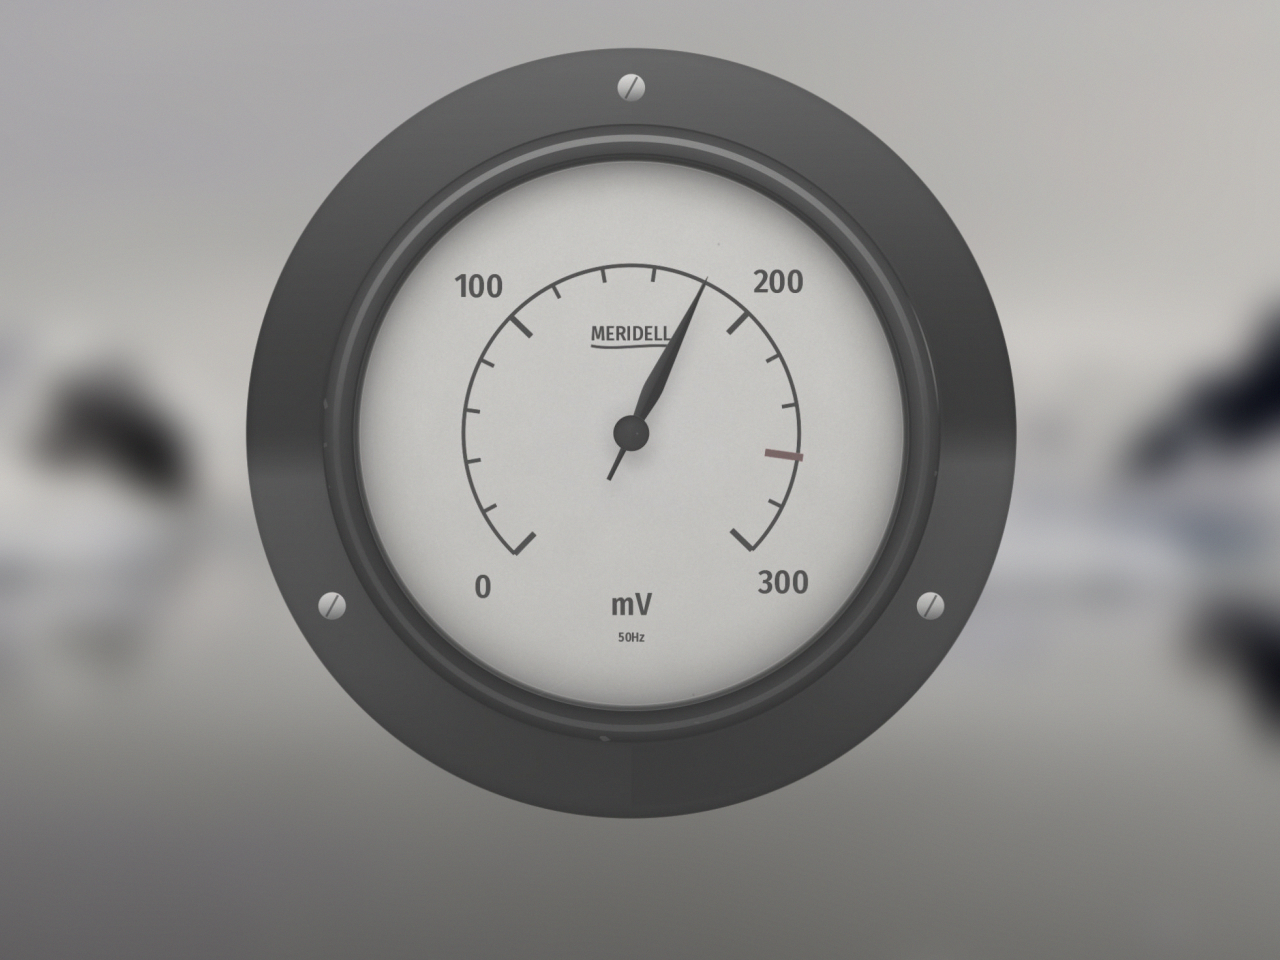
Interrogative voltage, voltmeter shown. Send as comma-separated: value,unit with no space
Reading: 180,mV
